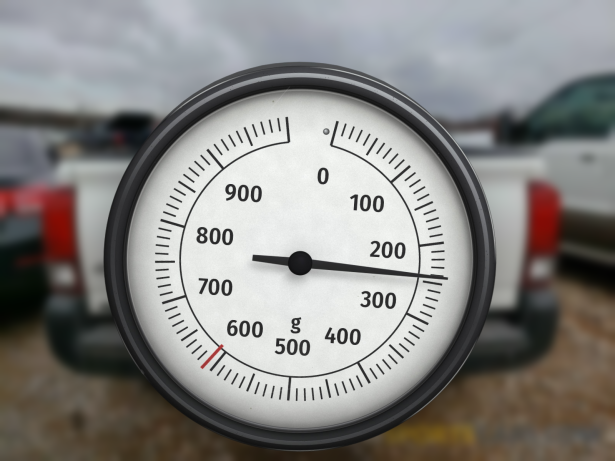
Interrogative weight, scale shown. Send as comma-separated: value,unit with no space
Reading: 240,g
